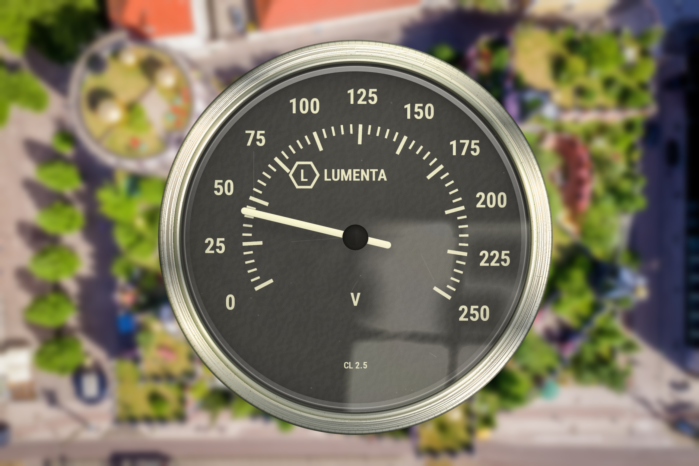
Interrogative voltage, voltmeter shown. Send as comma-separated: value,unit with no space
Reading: 42.5,V
